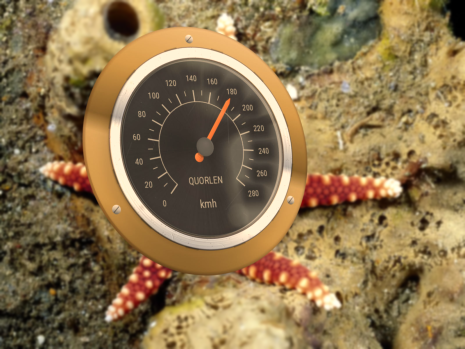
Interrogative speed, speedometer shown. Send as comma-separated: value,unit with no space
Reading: 180,km/h
